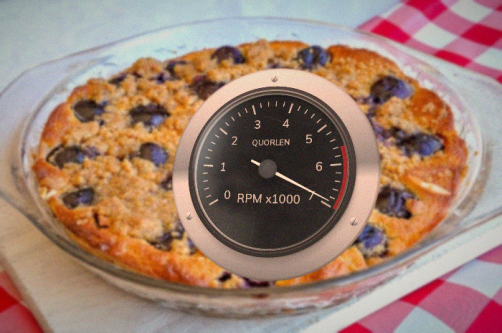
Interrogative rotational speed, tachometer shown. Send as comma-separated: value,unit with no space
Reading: 6900,rpm
